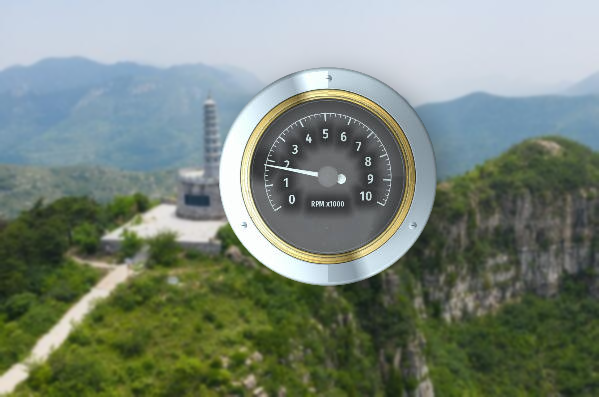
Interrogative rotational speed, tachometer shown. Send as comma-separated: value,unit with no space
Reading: 1800,rpm
